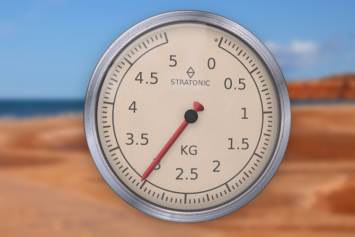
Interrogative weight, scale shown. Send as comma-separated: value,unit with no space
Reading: 3.05,kg
